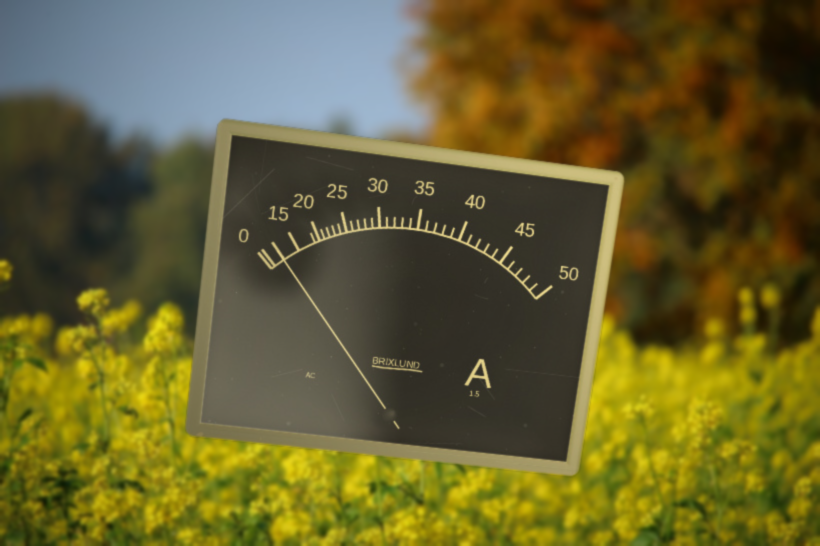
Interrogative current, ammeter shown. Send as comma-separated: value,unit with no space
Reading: 10,A
